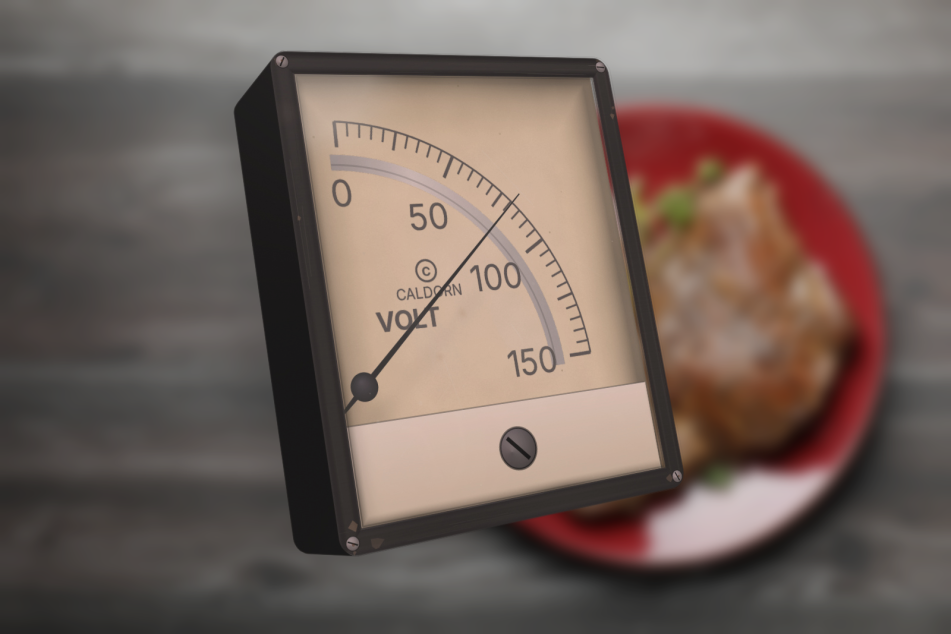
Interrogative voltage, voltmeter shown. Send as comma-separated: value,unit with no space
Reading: 80,V
